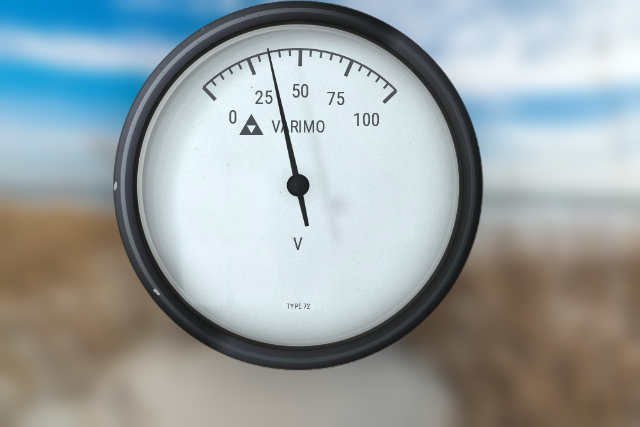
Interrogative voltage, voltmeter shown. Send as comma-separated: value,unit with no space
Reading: 35,V
